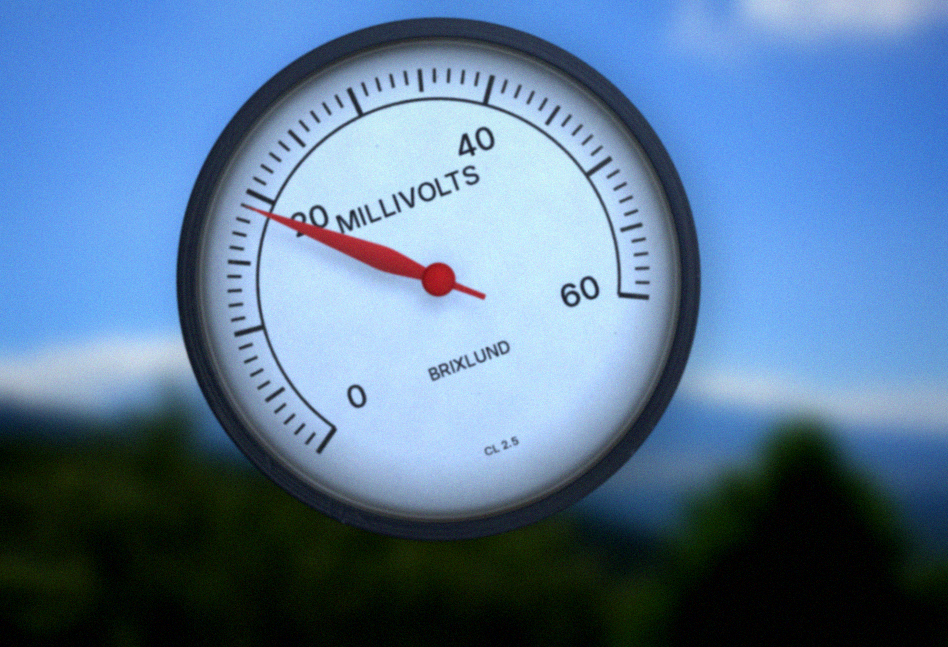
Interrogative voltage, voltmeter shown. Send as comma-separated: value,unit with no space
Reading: 19,mV
